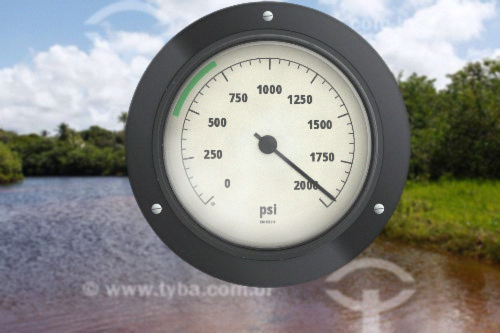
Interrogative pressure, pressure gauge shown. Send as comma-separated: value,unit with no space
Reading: 1950,psi
